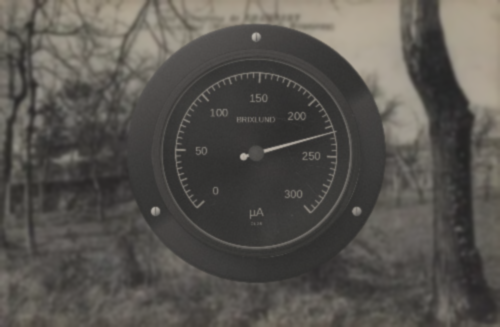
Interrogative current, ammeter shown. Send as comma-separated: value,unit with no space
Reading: 230,µA
